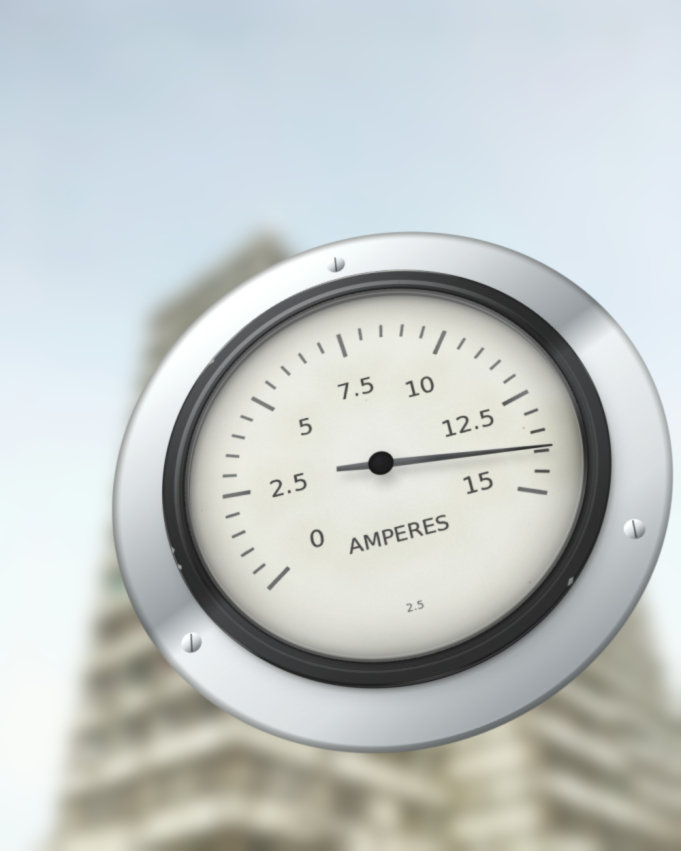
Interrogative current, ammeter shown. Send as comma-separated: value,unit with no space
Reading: 14,A
